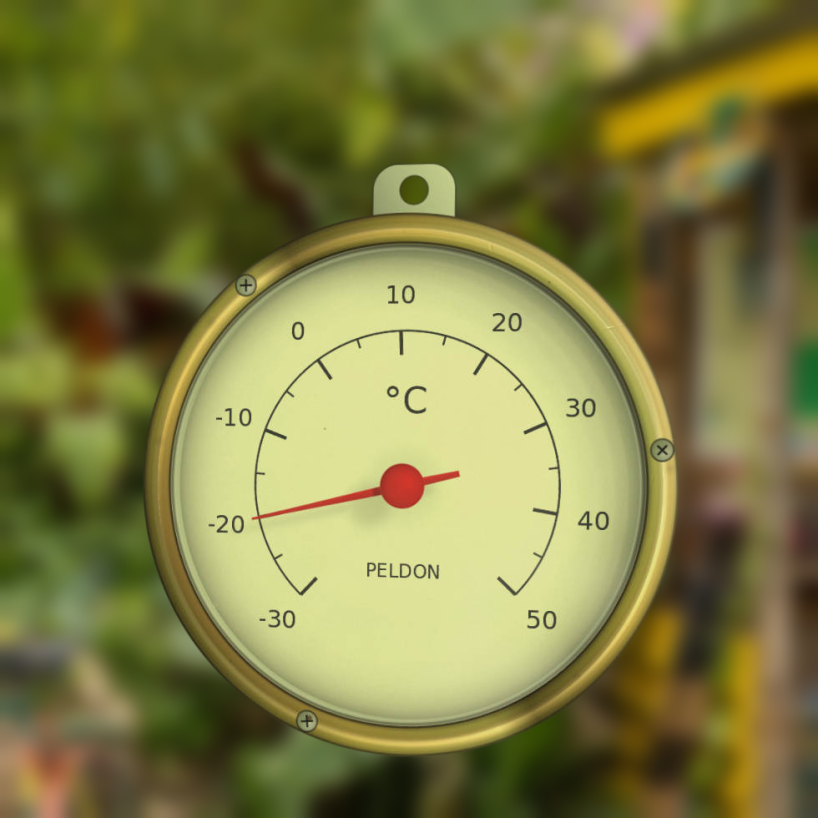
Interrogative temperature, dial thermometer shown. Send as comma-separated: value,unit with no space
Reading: -20,°C
